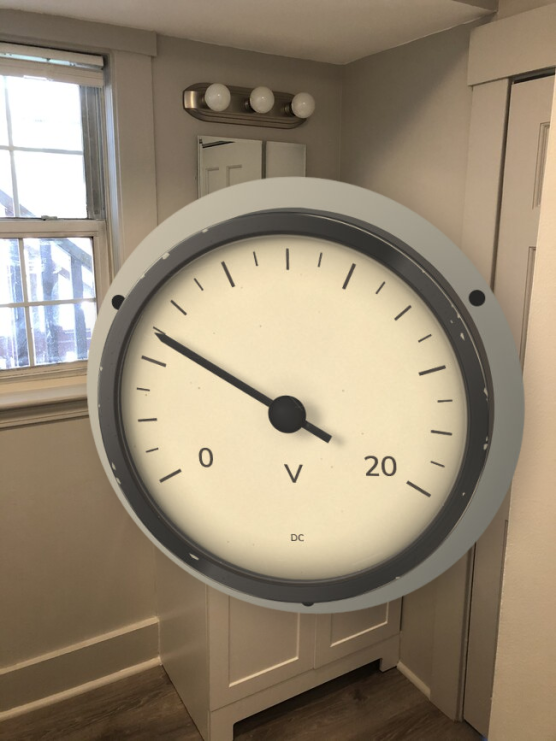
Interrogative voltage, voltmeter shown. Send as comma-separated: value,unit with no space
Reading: 5,V
